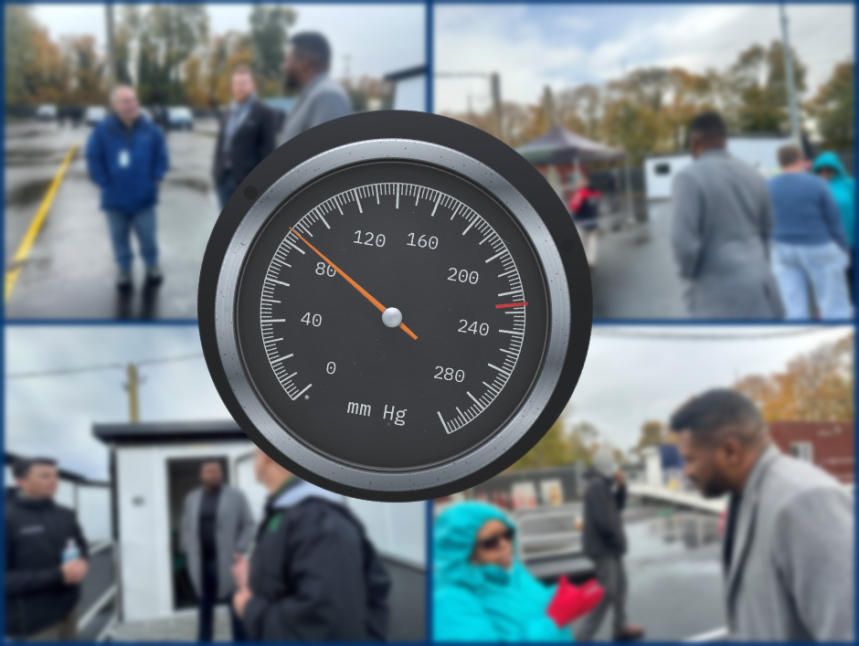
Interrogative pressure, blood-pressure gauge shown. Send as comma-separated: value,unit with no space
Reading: 86,mmHg
